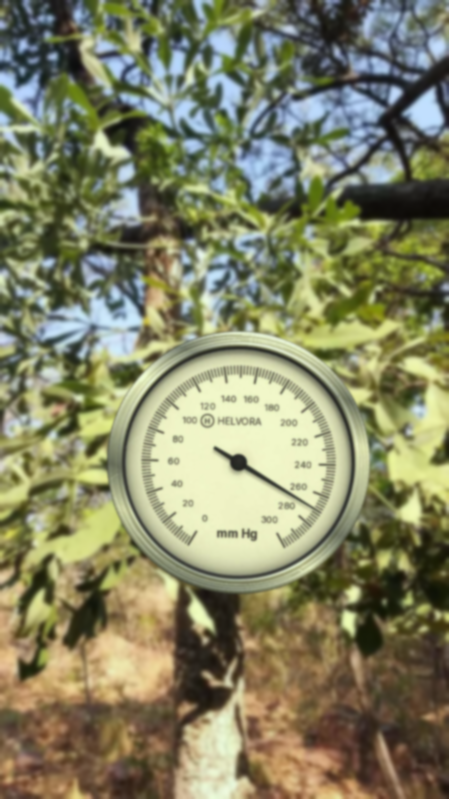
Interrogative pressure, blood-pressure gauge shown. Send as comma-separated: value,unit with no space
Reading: 270,mmHg
